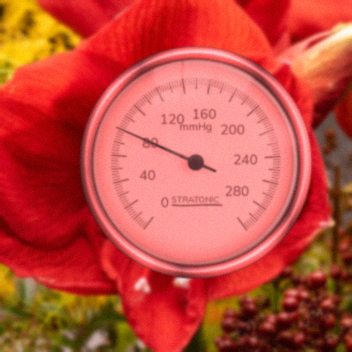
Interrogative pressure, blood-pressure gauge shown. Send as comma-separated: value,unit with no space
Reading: 80,mmHg
